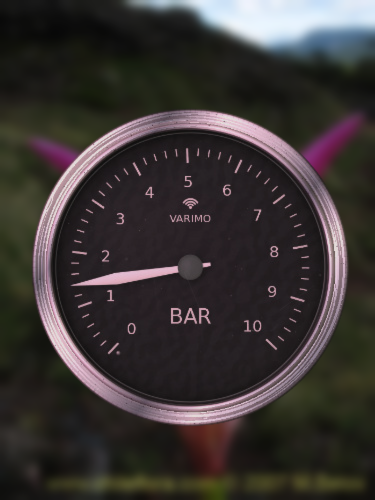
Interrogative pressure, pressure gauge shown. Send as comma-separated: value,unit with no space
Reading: 1.4,bar
